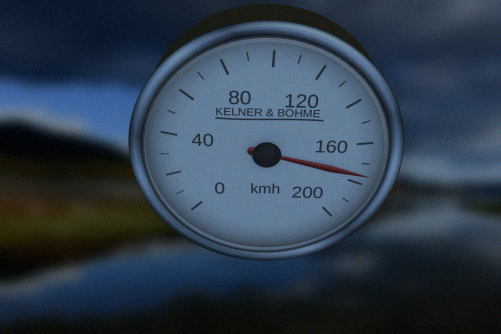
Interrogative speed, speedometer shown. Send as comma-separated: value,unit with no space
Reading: 175,km/h
